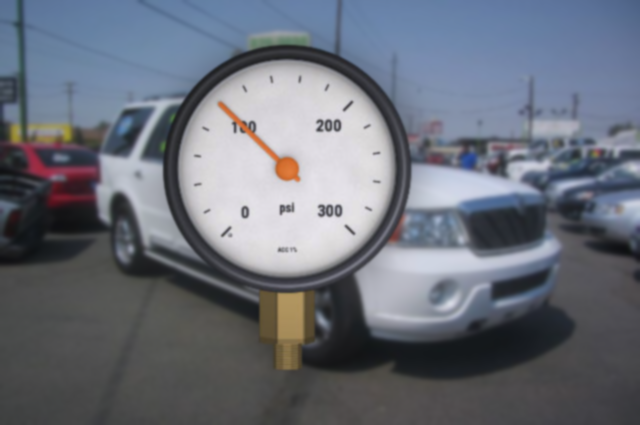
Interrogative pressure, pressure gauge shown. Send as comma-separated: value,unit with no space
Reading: 100,psi
